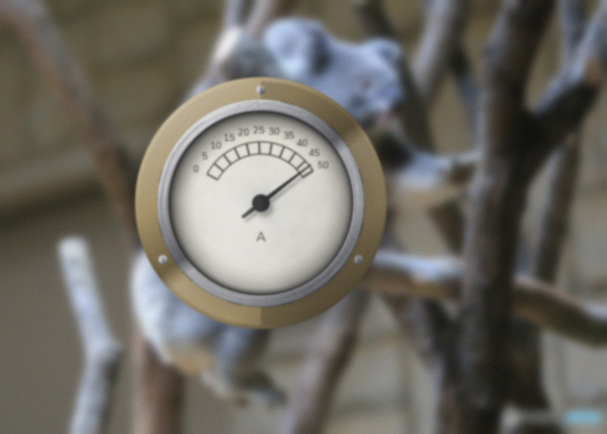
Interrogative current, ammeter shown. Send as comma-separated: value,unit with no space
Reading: 47.5,A
